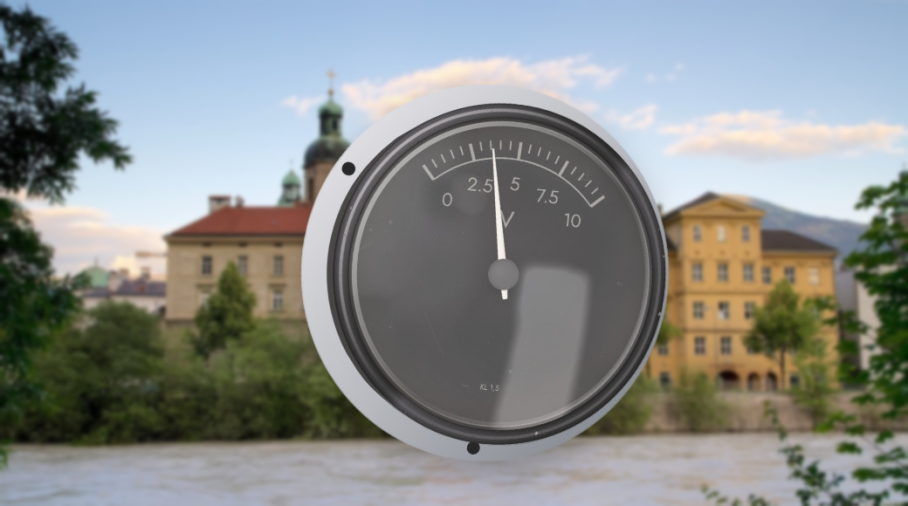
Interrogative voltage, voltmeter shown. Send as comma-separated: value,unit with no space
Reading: 3.5,V
